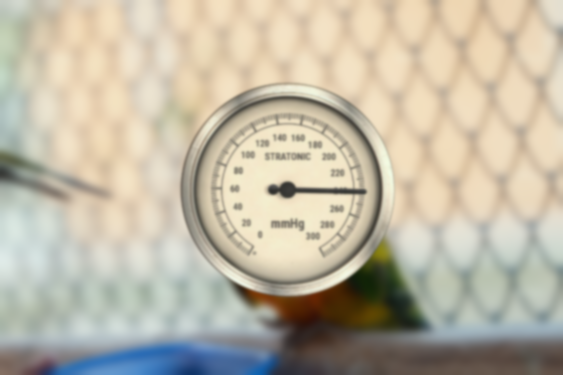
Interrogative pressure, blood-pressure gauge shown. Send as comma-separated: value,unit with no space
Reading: 240,mmHg
